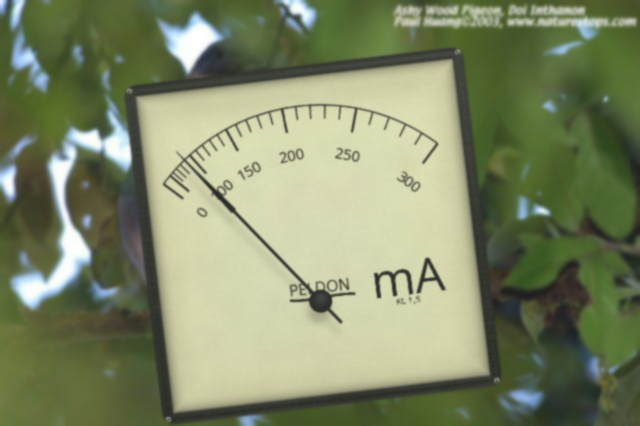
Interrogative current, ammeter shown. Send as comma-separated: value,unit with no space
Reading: 90,mA
